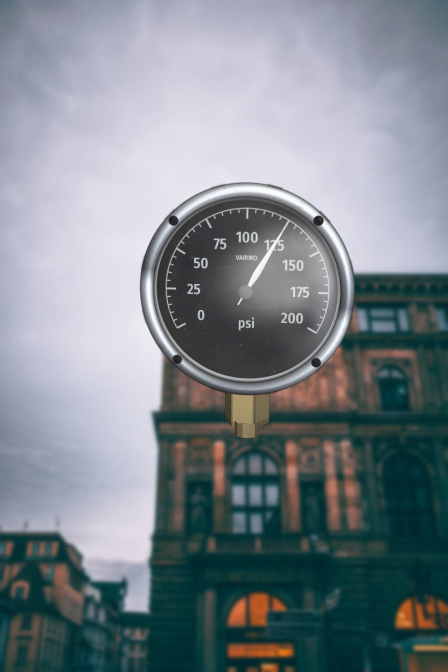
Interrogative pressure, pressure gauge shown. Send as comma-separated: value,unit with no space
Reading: 125,psi
